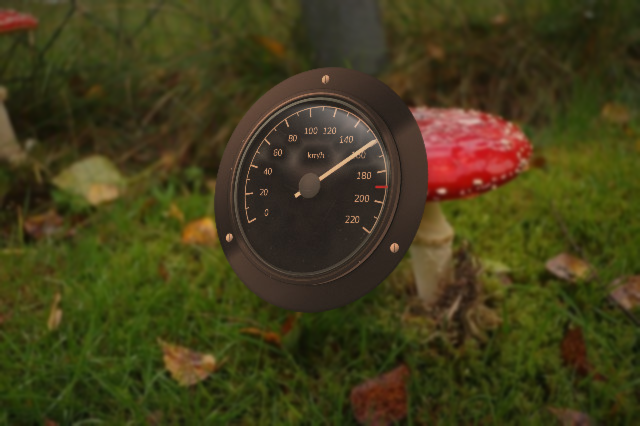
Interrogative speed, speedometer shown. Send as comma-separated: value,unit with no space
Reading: 160,km/h
